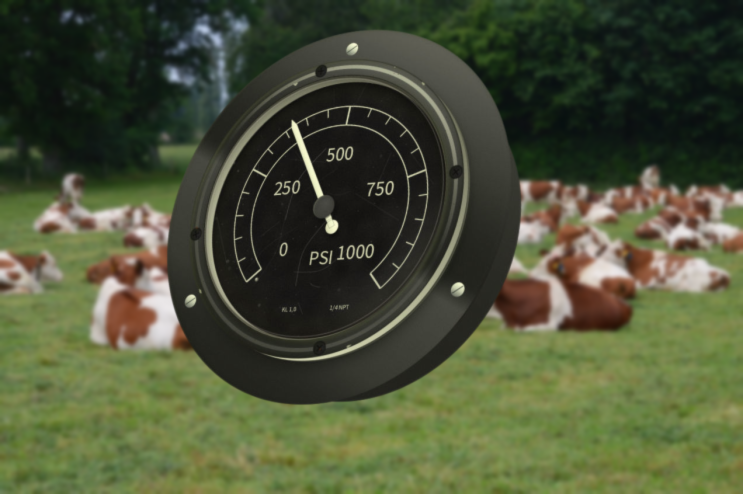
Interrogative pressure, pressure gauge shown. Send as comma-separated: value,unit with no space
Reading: 375,psi
